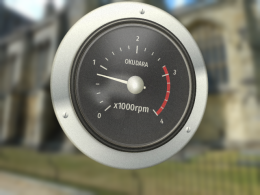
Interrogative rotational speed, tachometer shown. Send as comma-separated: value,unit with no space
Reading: 800,rpm
